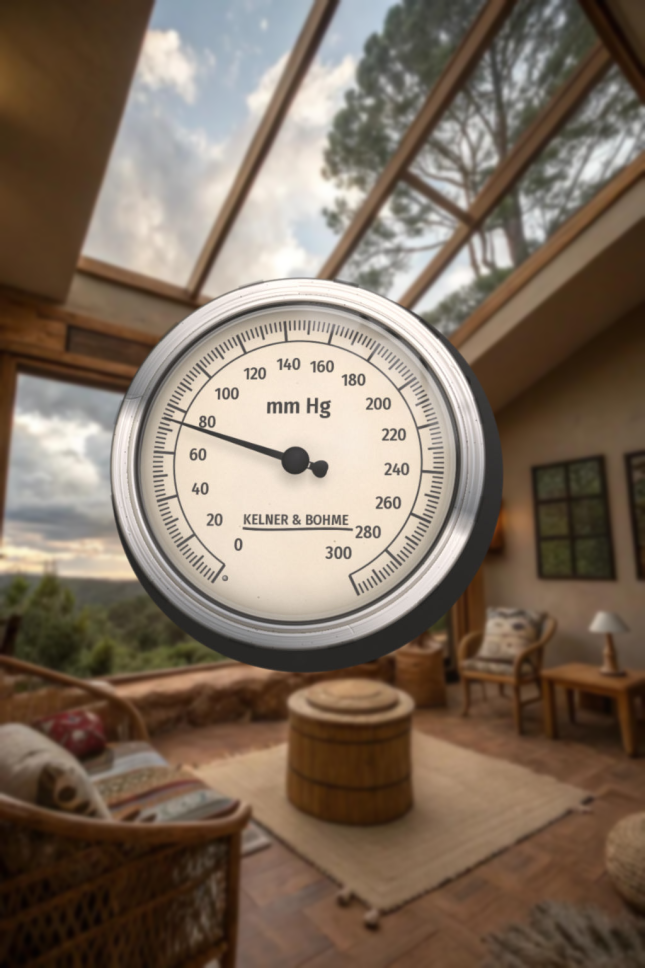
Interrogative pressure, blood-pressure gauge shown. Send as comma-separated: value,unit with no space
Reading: 74,mmHg
